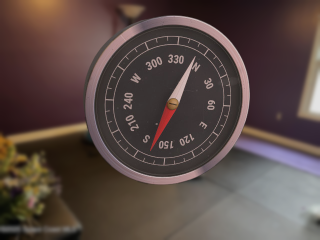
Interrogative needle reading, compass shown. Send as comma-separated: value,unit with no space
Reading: 170,°
